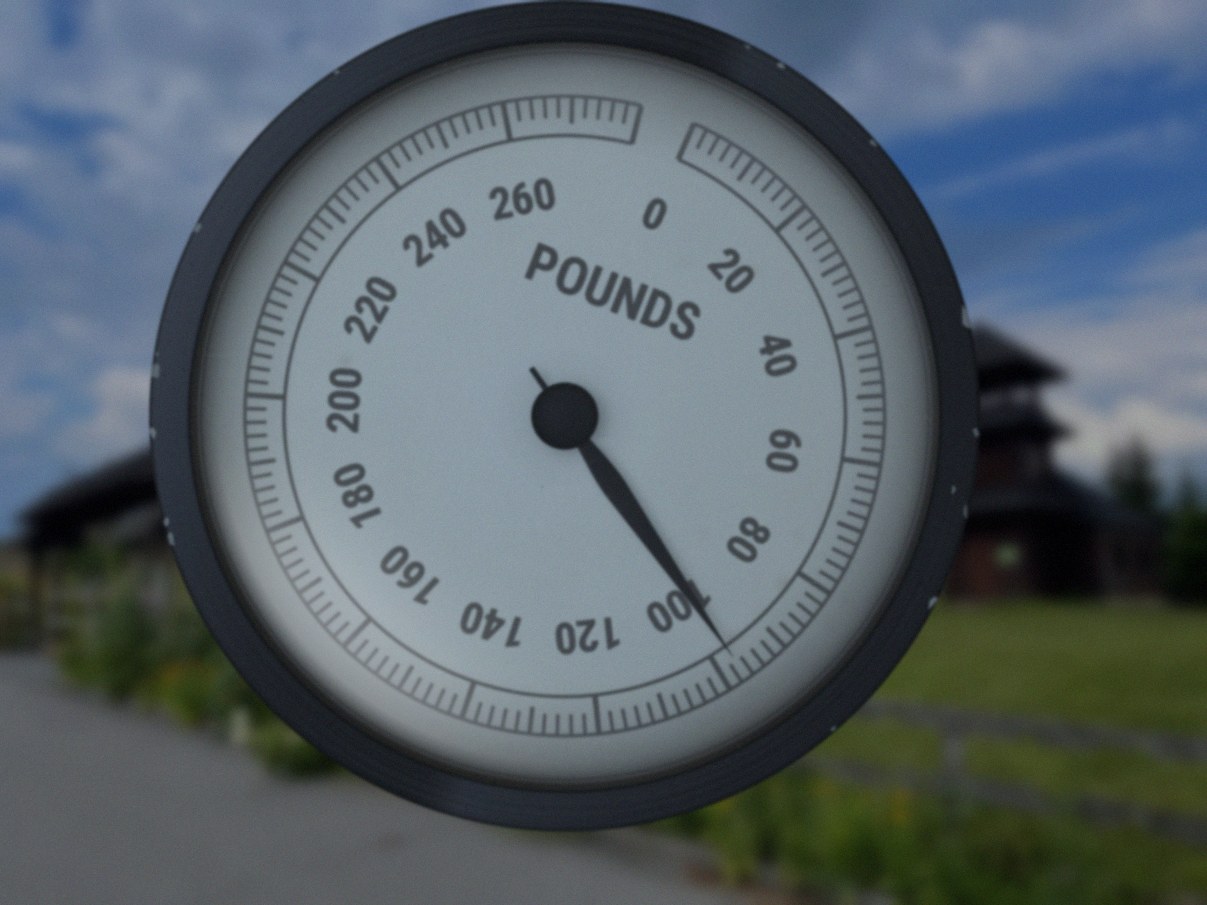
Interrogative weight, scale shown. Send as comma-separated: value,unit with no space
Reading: 97,lb
